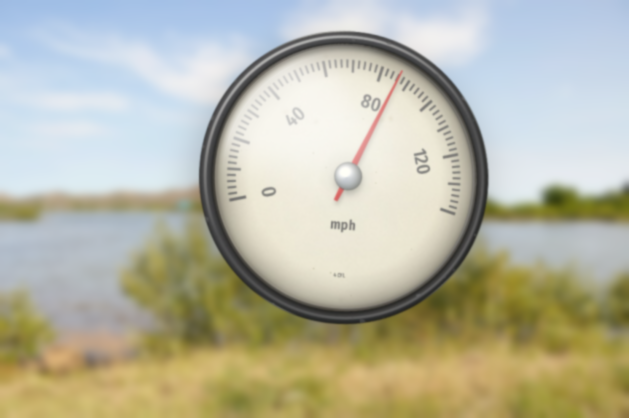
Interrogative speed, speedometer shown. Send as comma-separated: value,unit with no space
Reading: 86,mph
